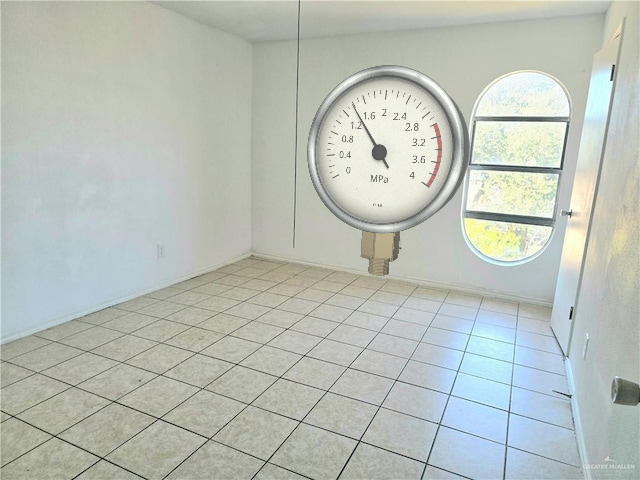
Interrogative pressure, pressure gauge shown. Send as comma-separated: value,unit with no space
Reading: 1.4,MPa
